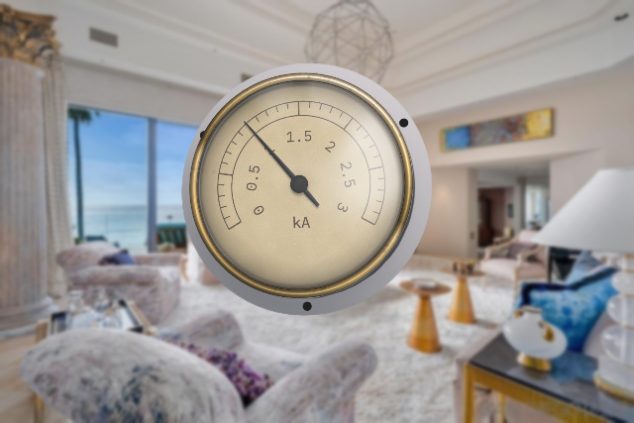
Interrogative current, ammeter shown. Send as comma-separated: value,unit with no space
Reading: 1,kA
